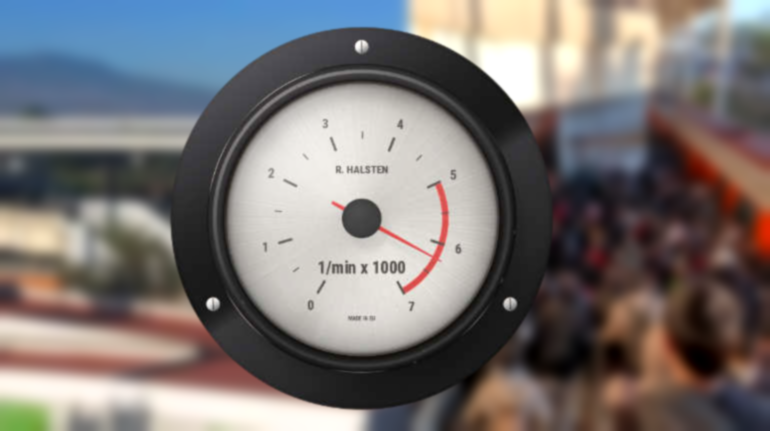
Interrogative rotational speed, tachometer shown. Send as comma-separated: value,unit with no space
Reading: 6250,rpm
